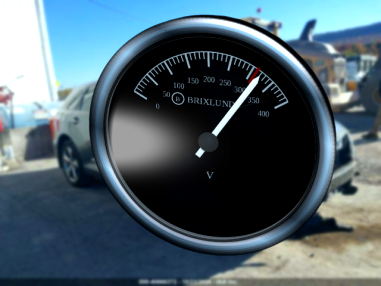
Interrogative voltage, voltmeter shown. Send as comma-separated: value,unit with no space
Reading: 320,V
